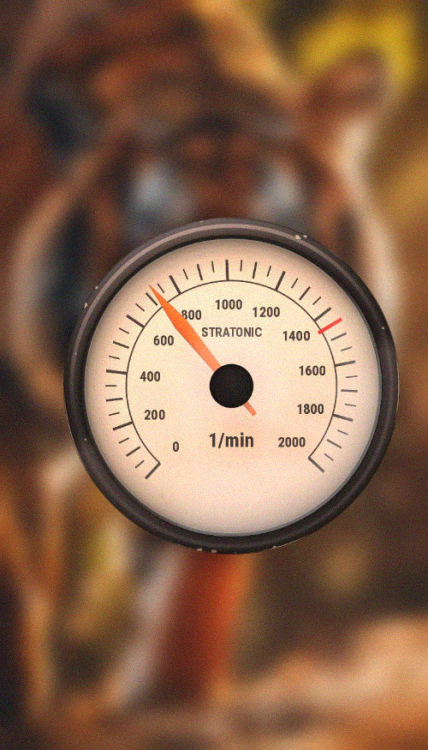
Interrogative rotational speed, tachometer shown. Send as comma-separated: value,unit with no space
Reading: 725,rpm
